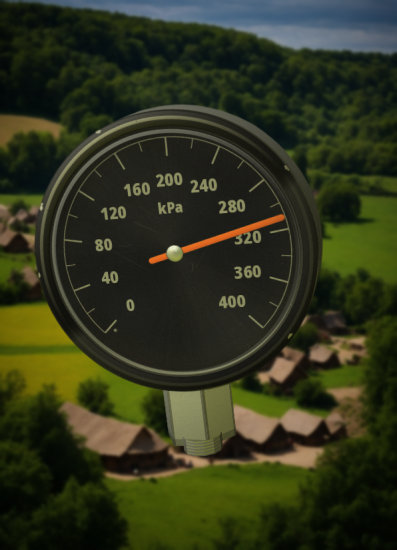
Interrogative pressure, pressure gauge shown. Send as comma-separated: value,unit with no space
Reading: 310,kPa
